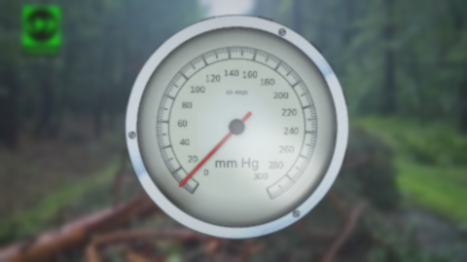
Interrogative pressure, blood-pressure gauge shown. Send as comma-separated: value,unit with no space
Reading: 10,mmHg
